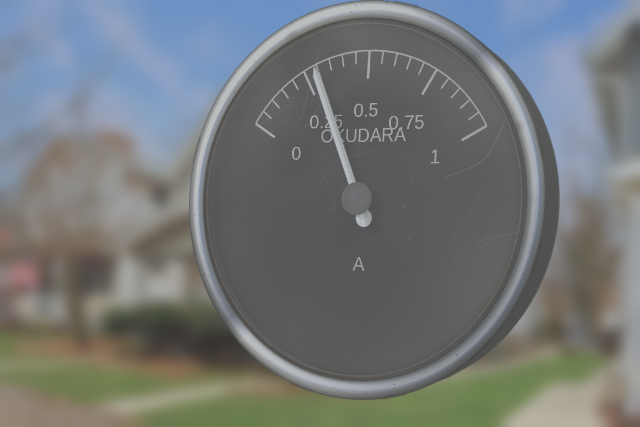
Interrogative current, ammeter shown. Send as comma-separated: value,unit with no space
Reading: 0.3,A
